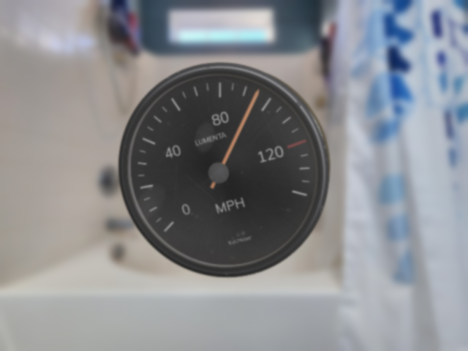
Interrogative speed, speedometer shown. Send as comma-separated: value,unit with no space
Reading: 95,mph
